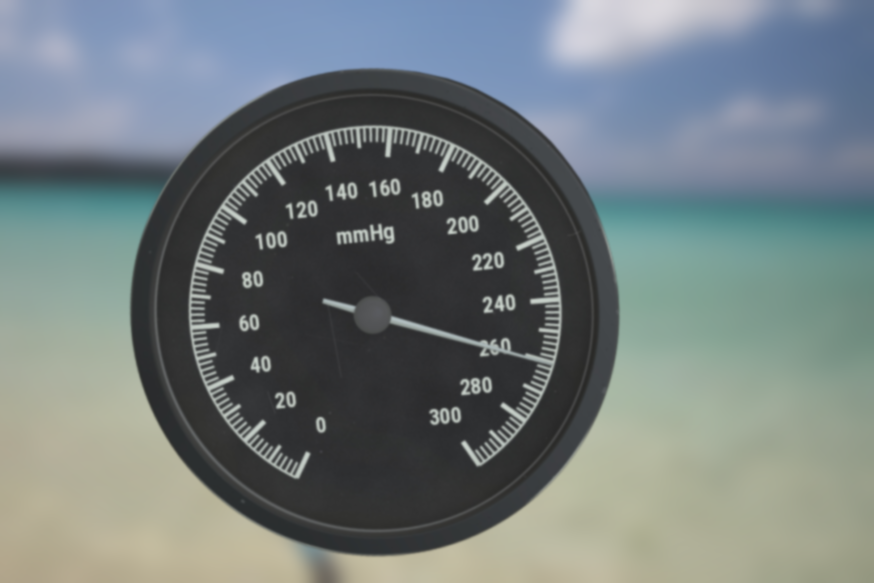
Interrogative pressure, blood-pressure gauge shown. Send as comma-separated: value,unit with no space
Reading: 260,mmHg
